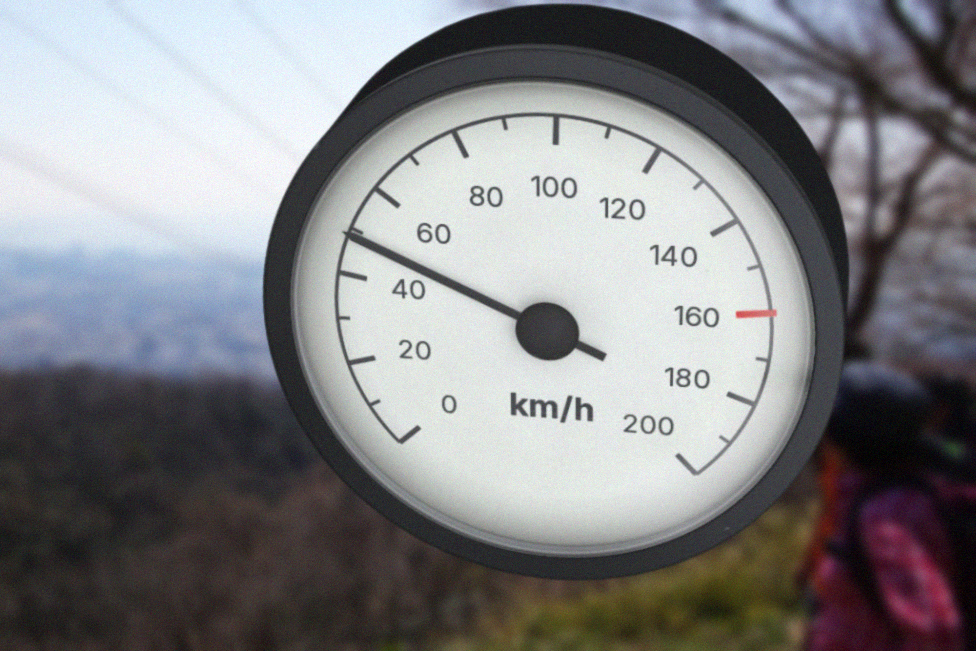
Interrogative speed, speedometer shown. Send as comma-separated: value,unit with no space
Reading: 50,km/h
